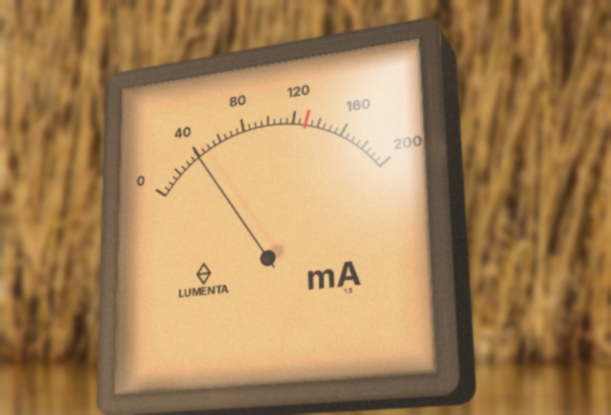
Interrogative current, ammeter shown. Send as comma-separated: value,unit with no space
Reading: 40,mA
